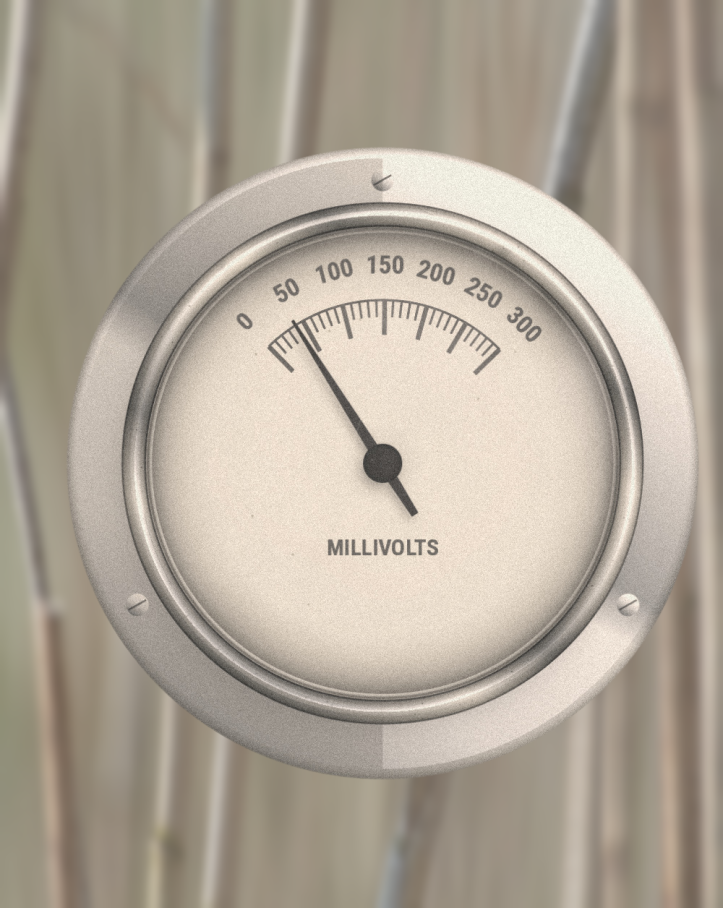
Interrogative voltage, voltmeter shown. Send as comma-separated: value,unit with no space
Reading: 40,mV
